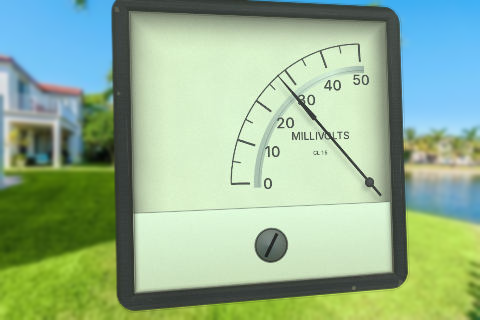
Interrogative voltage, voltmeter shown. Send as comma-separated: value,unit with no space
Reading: 27.5,mV
